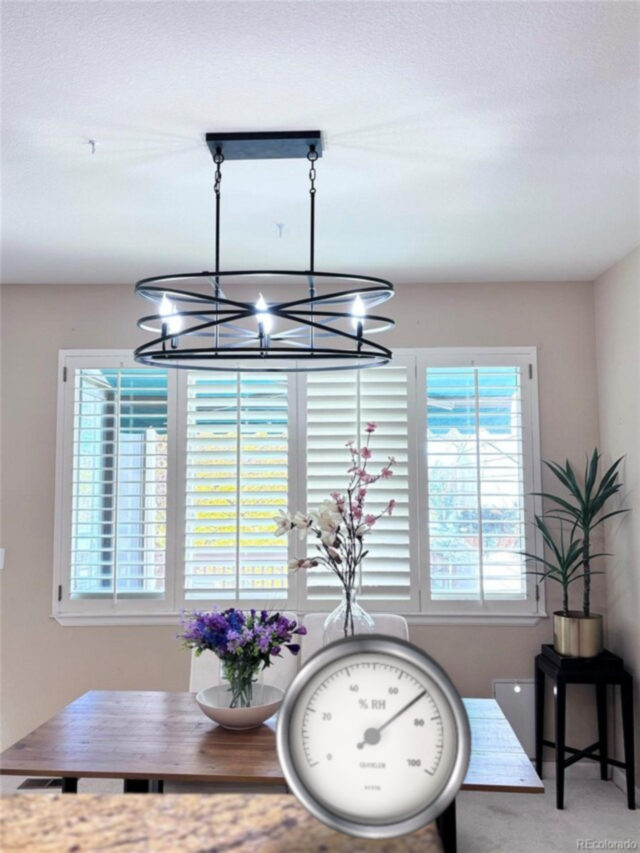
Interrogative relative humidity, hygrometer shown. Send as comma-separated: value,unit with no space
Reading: 70,%
